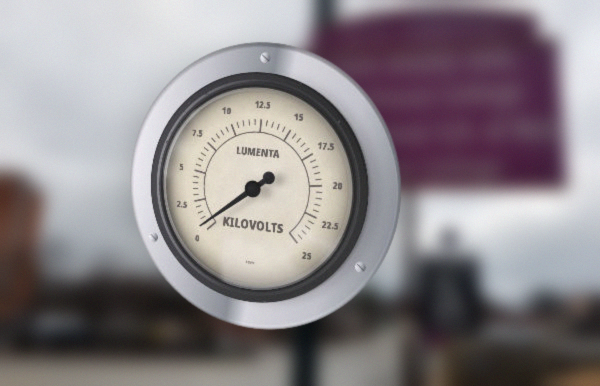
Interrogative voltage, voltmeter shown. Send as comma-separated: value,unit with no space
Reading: 0.5,kV
